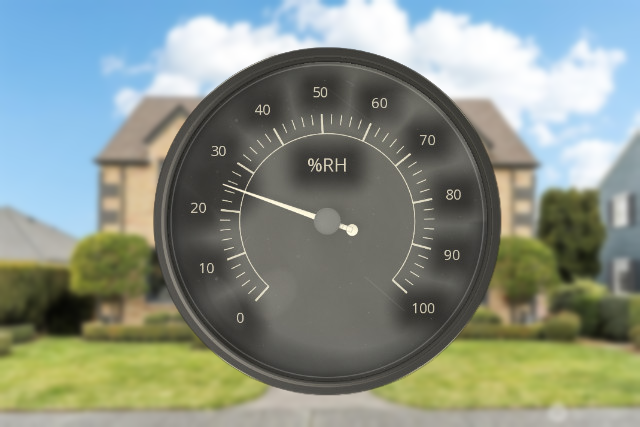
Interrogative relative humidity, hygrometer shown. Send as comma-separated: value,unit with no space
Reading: 25,%
